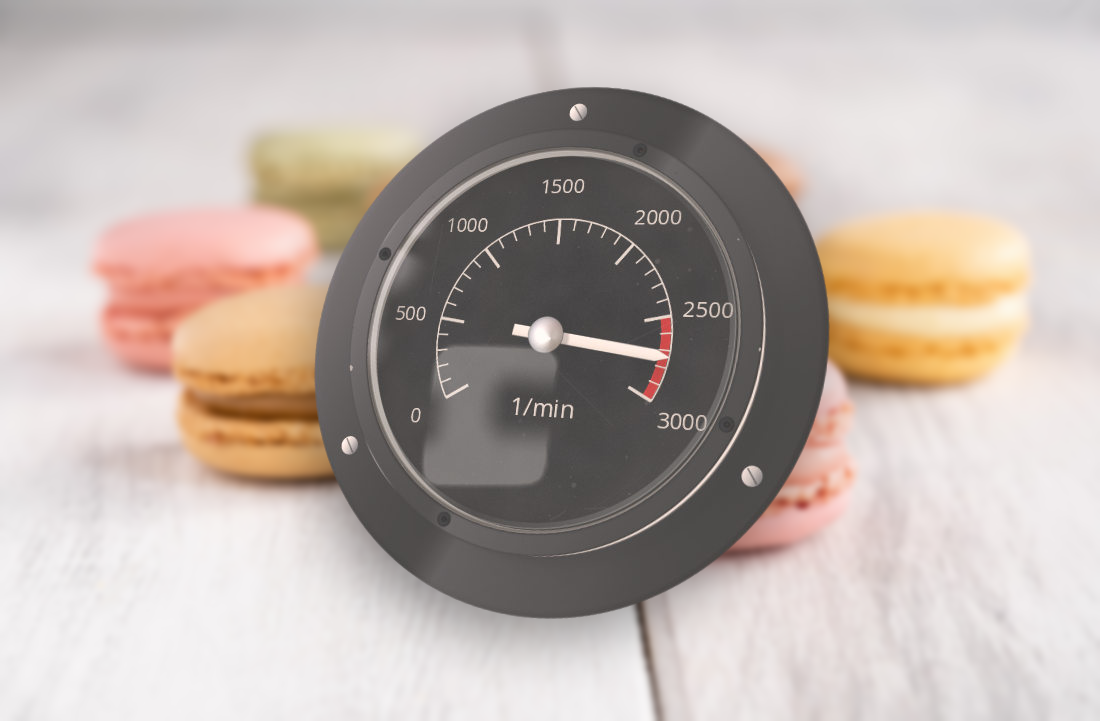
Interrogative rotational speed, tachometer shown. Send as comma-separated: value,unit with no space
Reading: 2750,rpm
